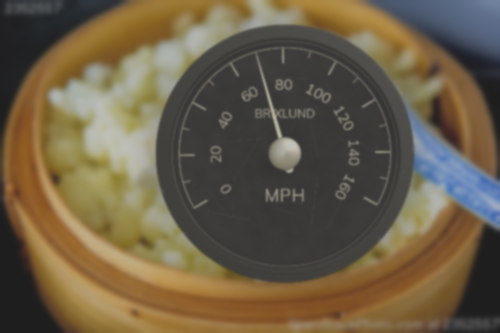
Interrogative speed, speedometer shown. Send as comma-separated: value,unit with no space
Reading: 70,mph
